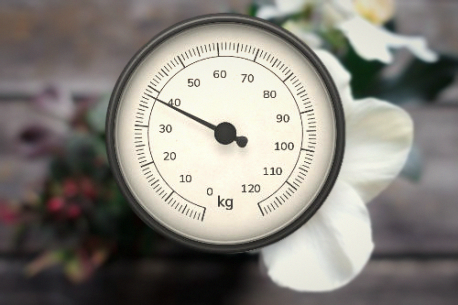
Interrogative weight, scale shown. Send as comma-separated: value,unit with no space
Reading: 38,kg
